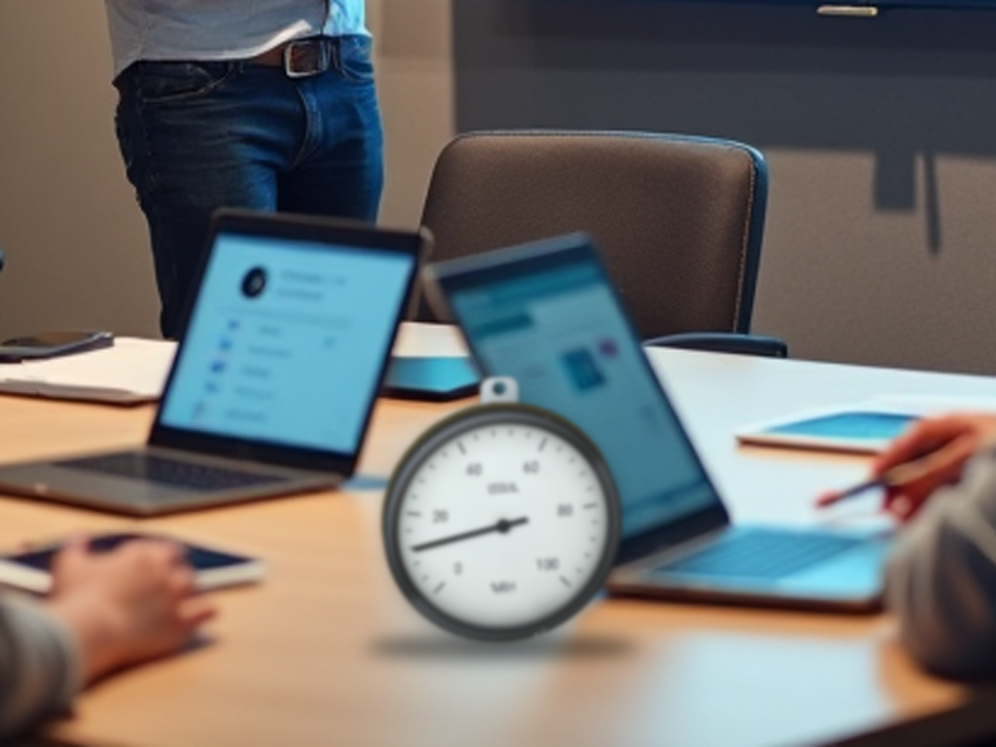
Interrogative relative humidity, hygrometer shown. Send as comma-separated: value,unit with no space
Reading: 12,%
